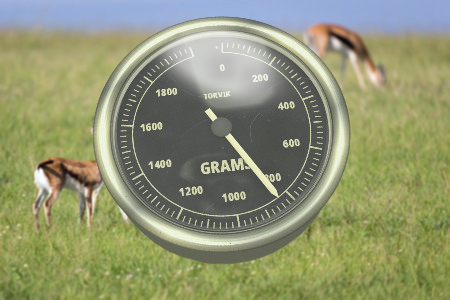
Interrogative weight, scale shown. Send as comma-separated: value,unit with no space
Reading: 840,g
